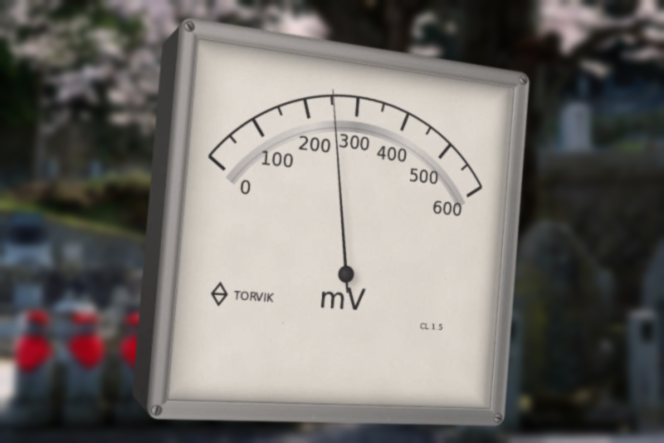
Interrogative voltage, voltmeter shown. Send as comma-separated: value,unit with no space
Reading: 250,mV
